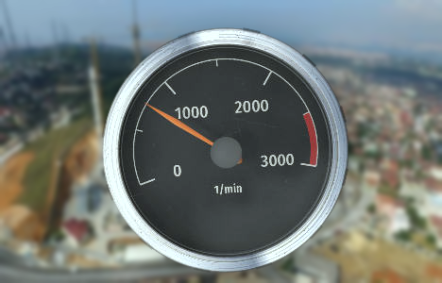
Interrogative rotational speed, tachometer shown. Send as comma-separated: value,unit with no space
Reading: 750,rpm
